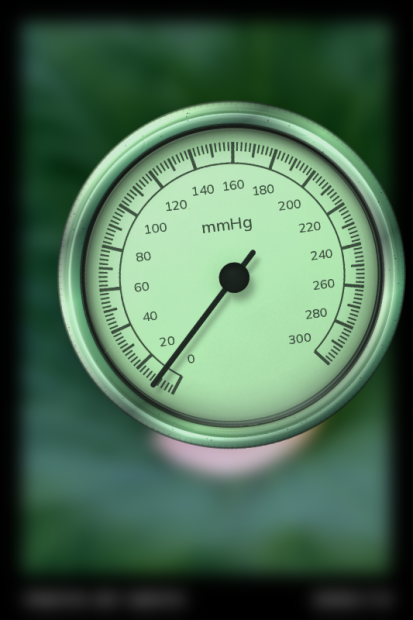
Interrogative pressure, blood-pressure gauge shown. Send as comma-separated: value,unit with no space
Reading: 10,mmHg
